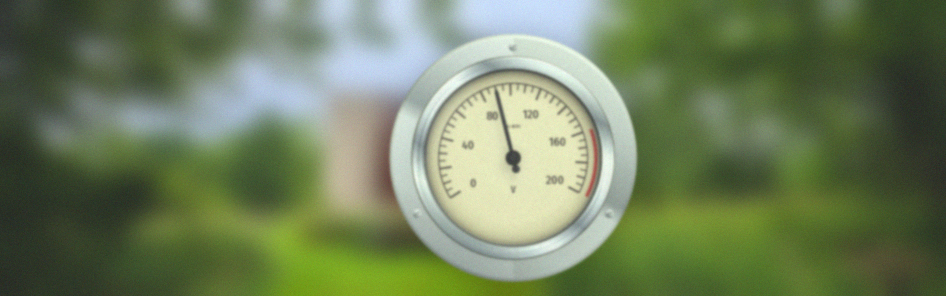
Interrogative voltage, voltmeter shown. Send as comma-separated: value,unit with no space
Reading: 90,V
